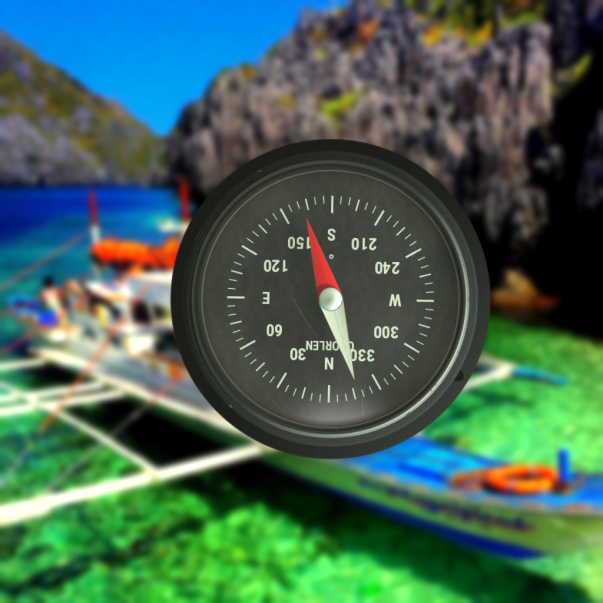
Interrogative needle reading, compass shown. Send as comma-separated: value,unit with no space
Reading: 162.5,°
